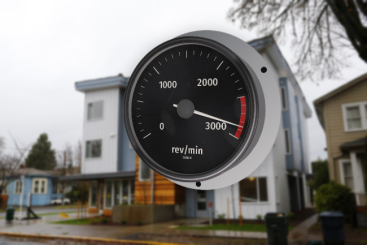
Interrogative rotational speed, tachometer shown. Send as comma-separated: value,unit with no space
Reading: 2850,rpm
